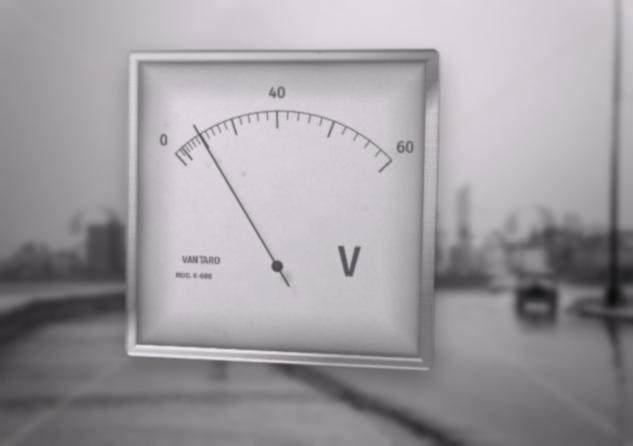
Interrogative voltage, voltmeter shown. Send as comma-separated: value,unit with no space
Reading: 20,V
